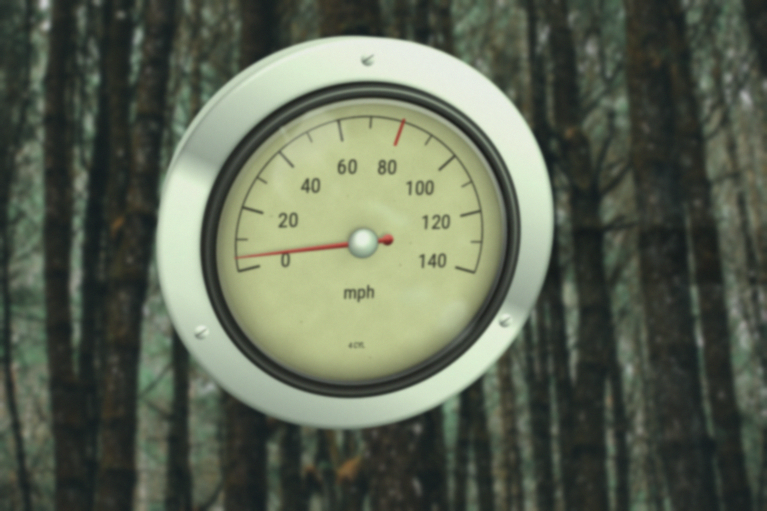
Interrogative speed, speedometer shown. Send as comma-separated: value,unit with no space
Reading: 5,mph
